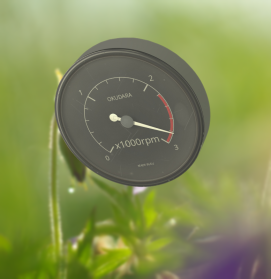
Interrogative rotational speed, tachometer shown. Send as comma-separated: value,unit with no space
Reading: 2800,rpm
